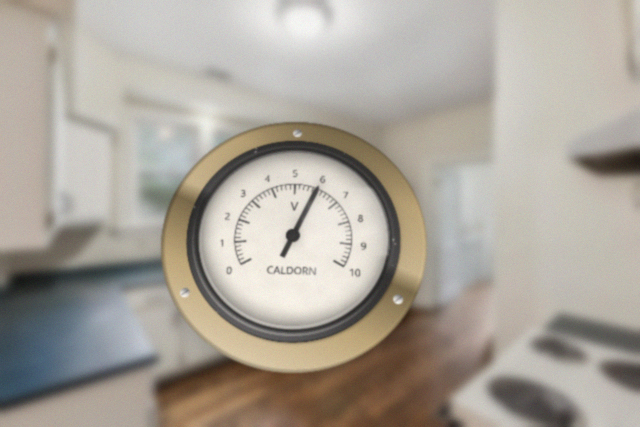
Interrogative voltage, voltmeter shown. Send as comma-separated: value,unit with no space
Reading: 6,V
